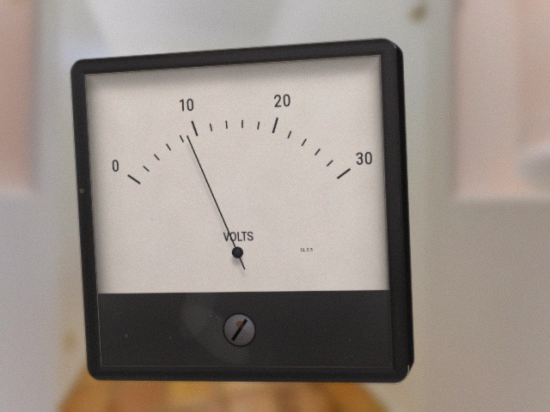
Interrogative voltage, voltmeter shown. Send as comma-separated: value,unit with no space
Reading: 9,V
